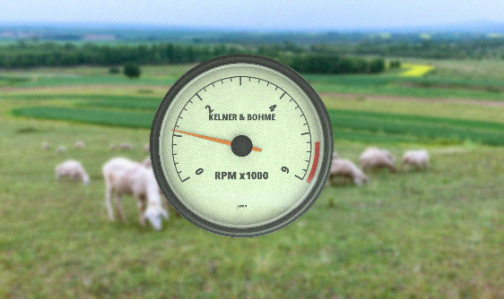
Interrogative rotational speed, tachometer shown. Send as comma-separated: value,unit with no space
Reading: 1100,rpm
